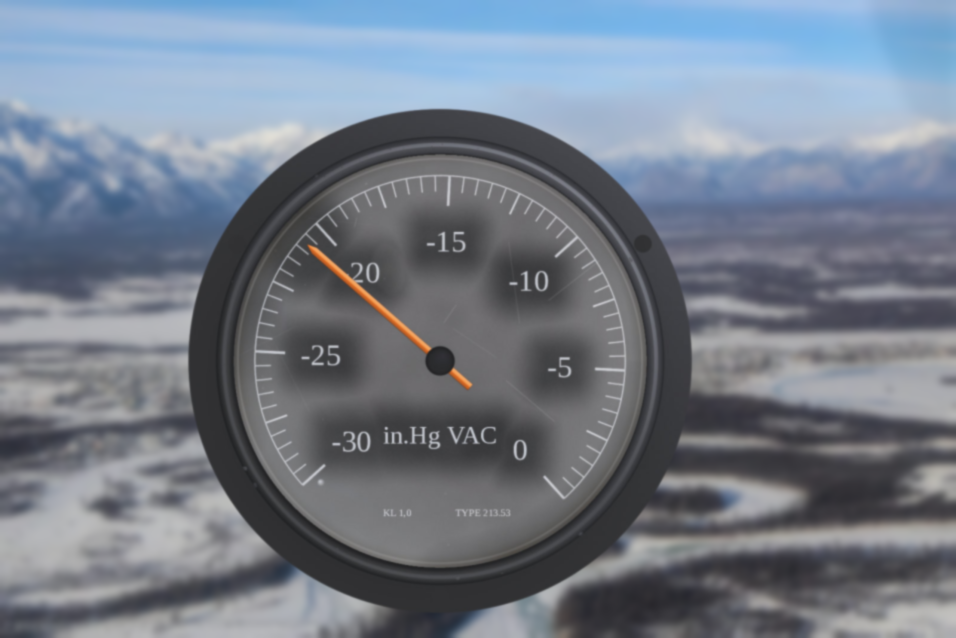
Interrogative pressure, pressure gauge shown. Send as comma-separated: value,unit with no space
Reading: -20.75,inHg
